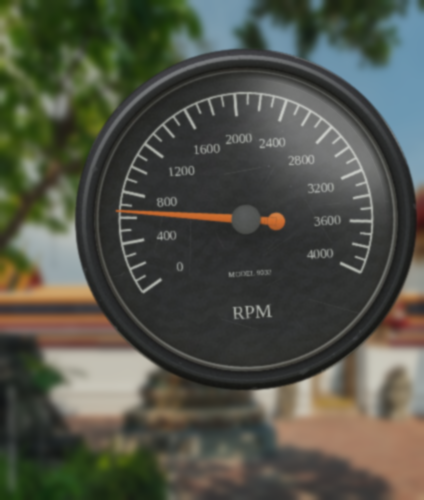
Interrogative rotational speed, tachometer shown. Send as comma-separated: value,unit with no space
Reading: 650,rpm
